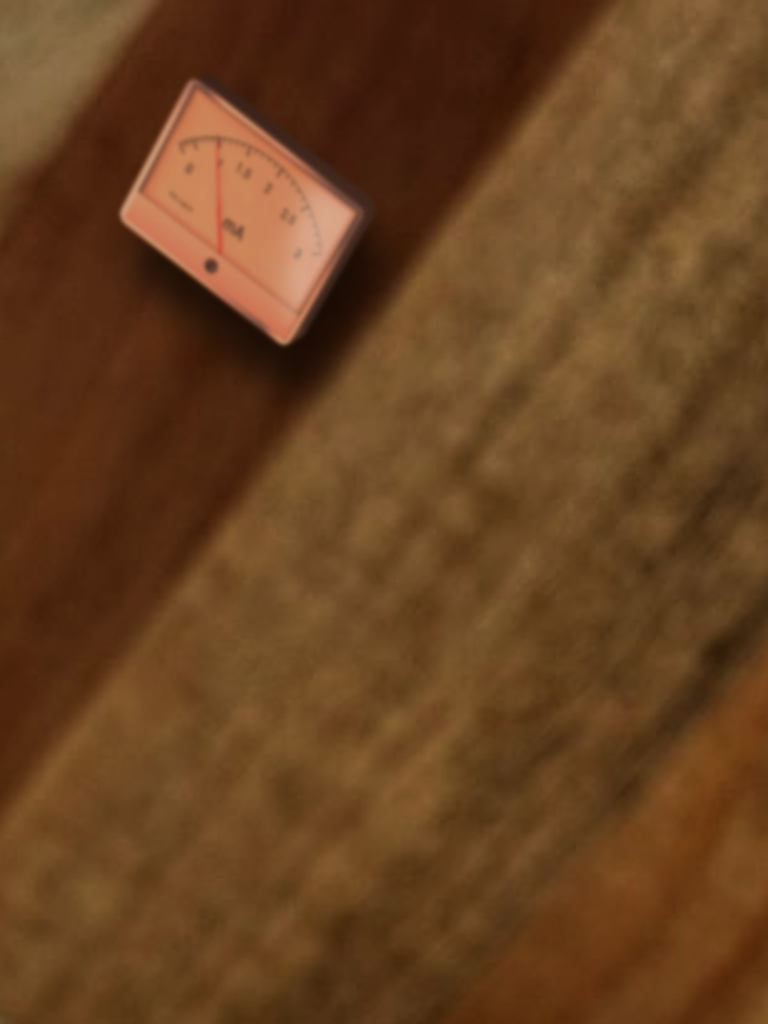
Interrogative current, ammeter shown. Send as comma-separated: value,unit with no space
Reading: 1,mA
